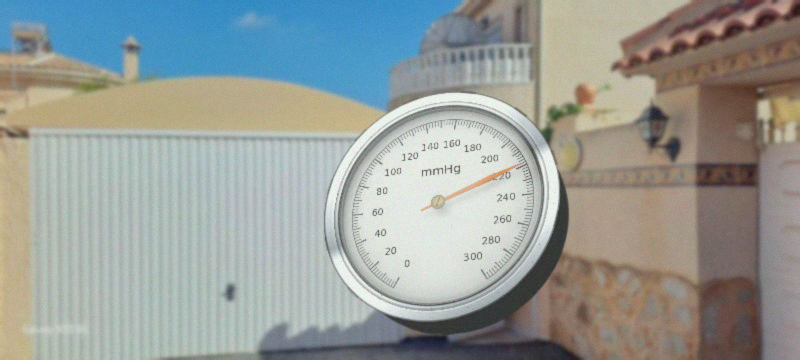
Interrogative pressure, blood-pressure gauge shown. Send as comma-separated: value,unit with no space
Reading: 220,mmHg
